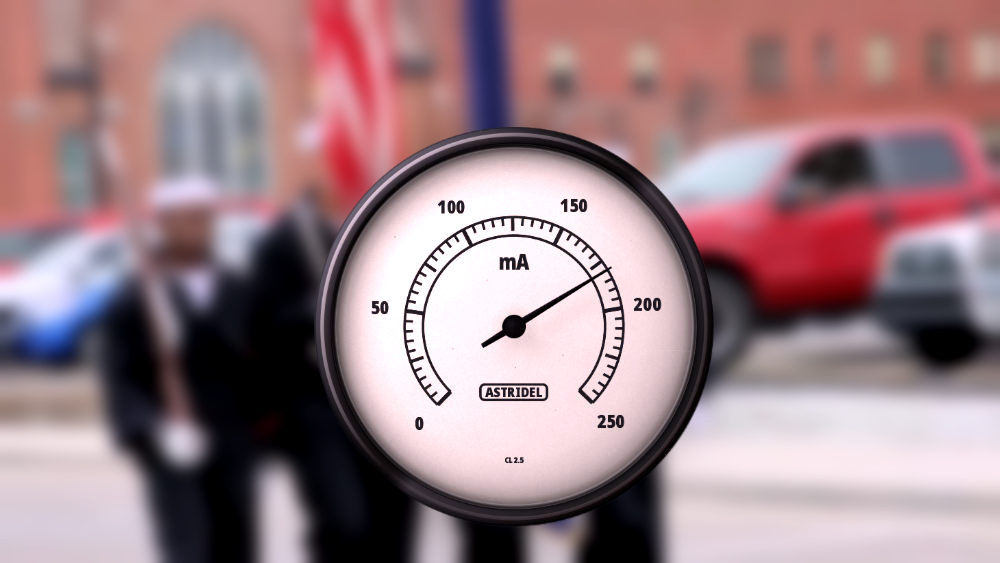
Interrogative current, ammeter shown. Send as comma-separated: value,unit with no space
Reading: 180,mA
